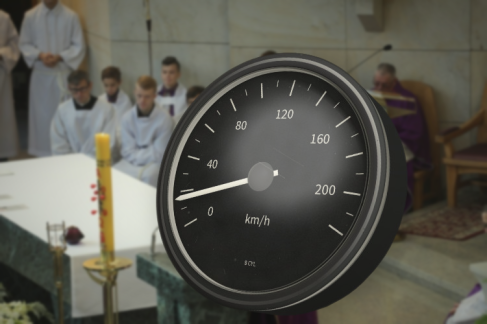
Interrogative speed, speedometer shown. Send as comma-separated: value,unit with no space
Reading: 15,km/h
